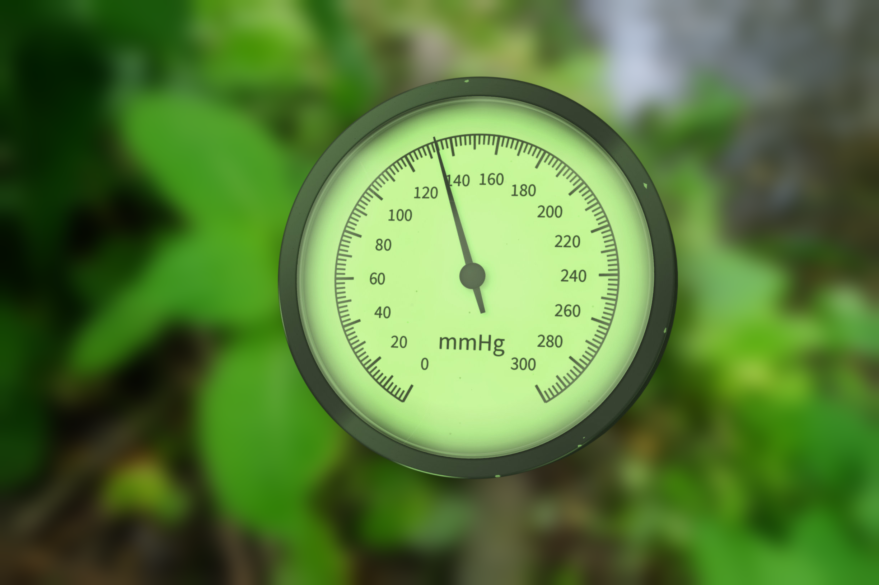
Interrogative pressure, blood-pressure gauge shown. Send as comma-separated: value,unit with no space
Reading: 134,mmHg
